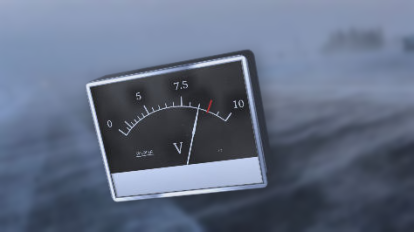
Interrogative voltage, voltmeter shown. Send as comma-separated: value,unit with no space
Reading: 8.5,V
